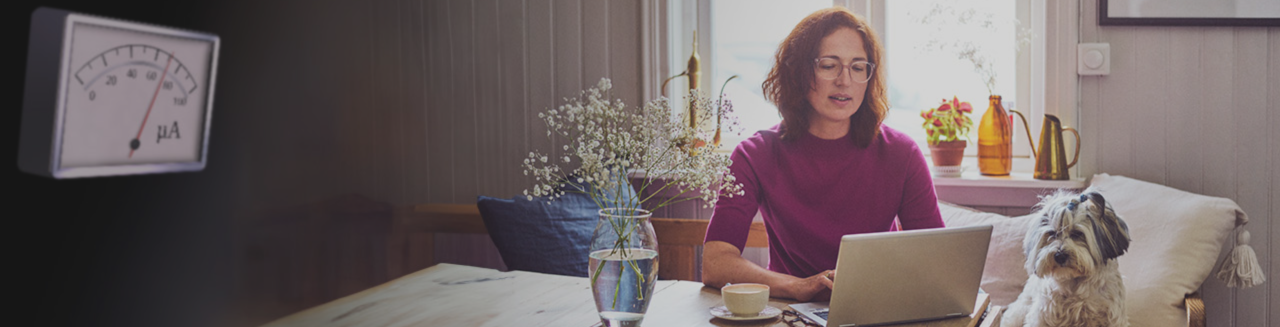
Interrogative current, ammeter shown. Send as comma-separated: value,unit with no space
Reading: 70,µA
